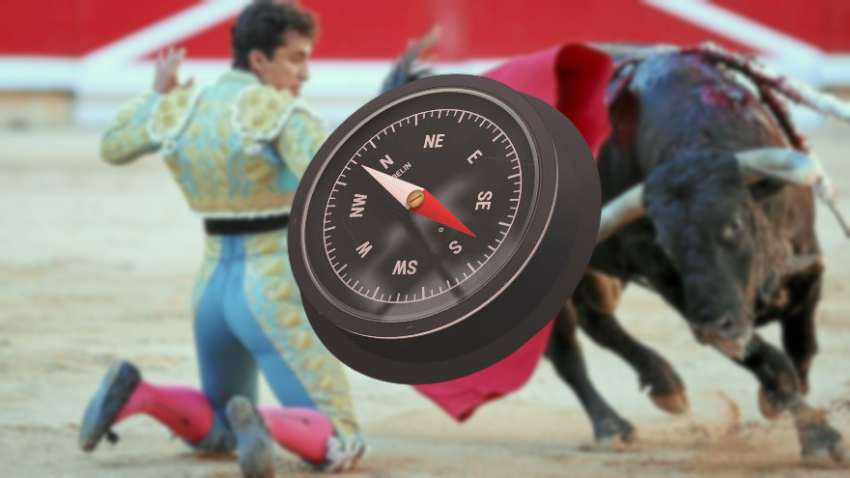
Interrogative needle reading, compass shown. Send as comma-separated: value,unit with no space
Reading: 165,°
